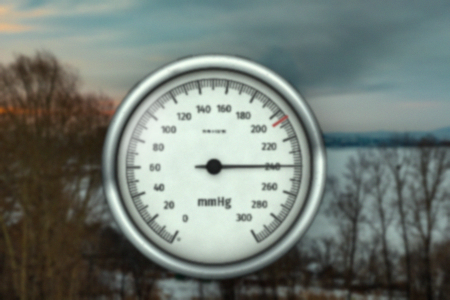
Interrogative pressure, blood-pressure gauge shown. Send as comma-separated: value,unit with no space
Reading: 240,mmHg
